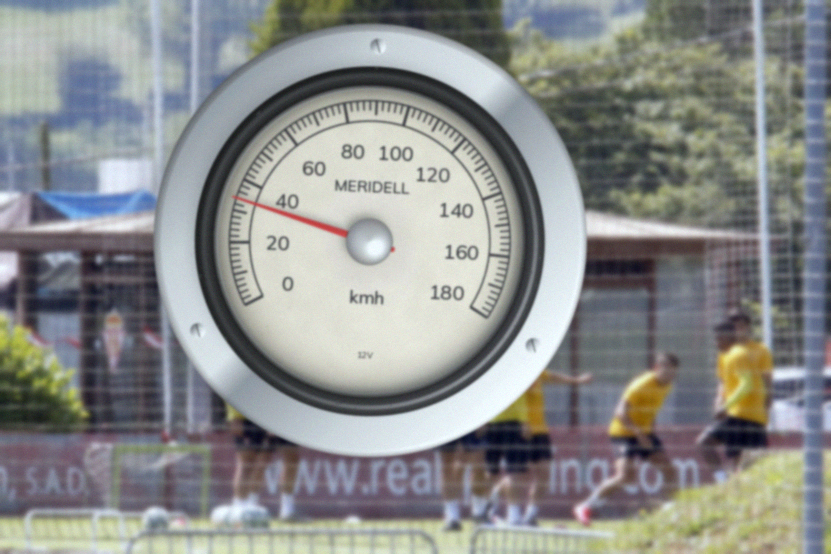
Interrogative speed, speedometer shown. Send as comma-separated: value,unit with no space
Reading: 34,km/h
